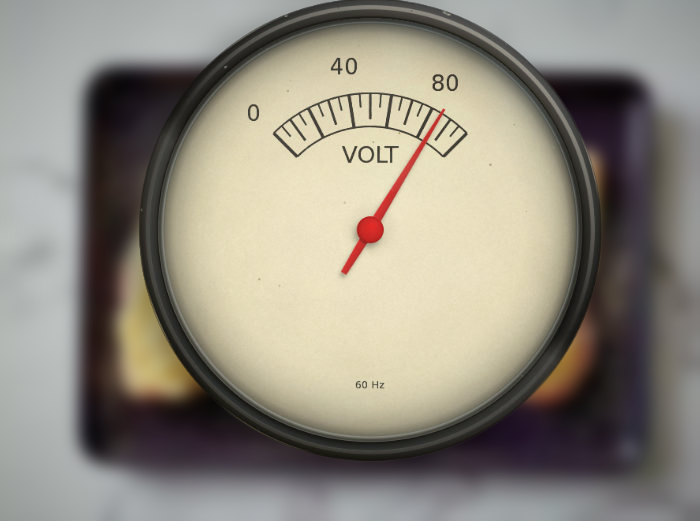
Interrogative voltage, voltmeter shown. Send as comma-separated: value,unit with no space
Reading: 85,V
